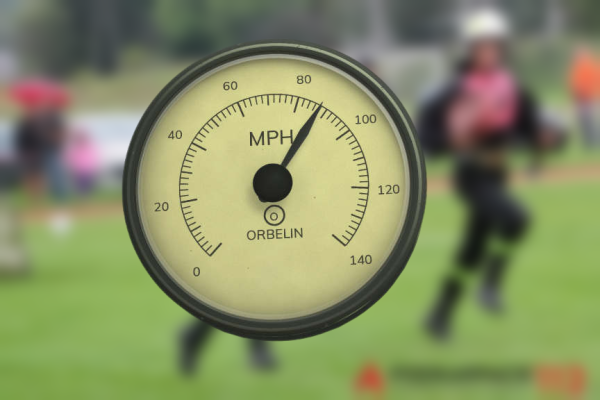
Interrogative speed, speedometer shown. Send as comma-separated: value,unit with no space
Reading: 88,mph
